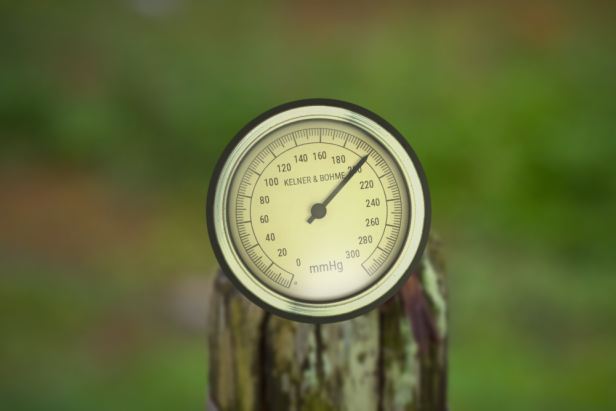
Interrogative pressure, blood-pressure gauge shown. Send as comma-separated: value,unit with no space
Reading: 200,mmHg
